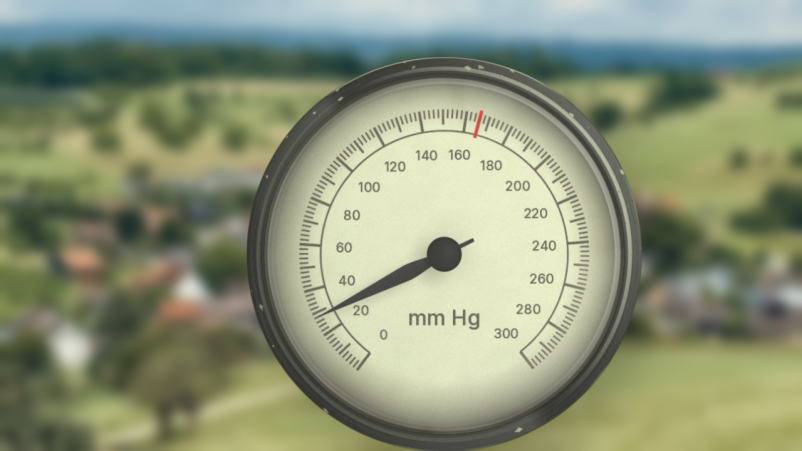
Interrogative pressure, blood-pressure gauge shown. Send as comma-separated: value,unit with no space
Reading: 28,mmHg
